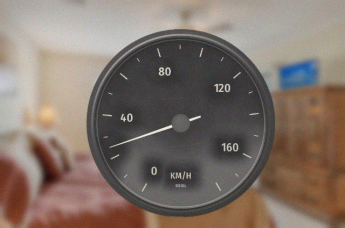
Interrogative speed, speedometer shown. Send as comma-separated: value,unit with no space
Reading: 25,km/h
